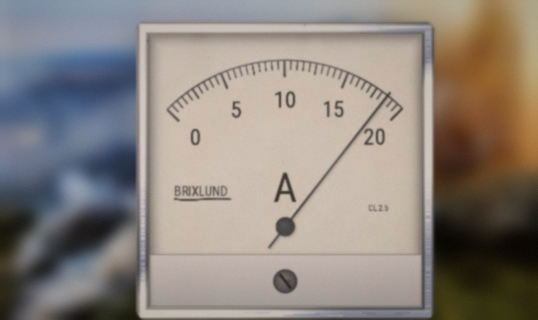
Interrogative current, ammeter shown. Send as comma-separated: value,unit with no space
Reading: 18.5,A
